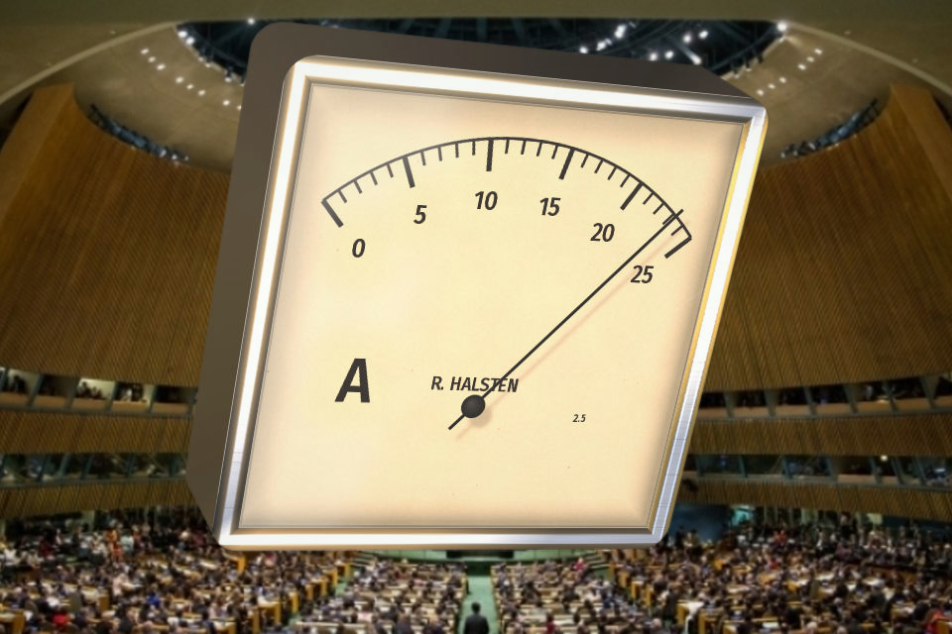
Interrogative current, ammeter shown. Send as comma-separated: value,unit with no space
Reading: 23,A
